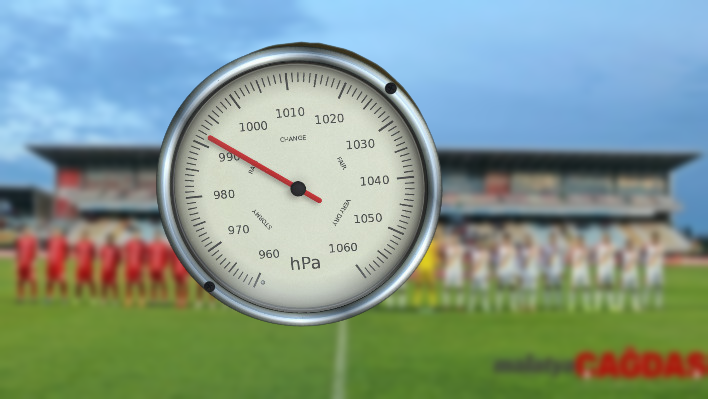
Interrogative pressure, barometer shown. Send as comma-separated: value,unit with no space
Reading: 992,hPa
